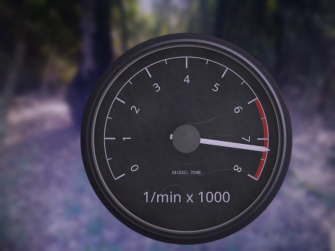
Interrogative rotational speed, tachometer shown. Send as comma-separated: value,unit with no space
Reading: 7250,rpm
